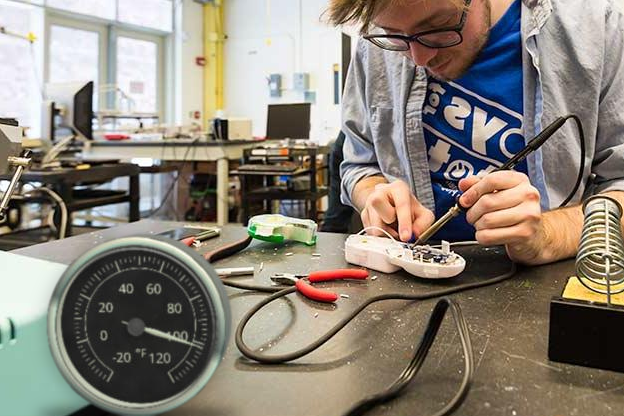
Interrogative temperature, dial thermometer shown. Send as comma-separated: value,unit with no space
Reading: 100,°F
